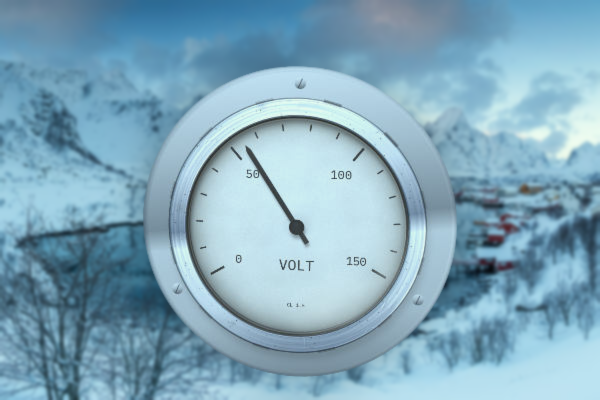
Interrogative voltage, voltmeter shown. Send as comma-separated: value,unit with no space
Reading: 55,V
